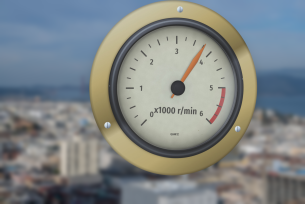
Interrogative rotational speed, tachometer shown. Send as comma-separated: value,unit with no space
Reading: 3750,rpm
